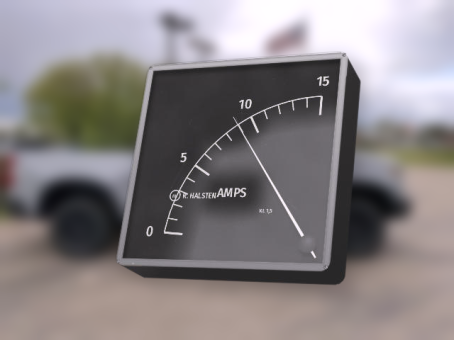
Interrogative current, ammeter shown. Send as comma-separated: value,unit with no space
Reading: 9,A
